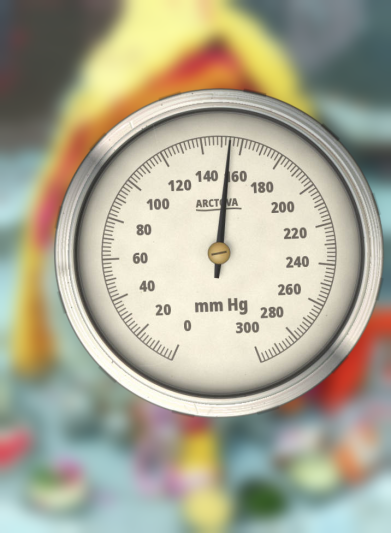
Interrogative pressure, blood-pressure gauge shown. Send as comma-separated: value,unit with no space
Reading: 154,mmHg
